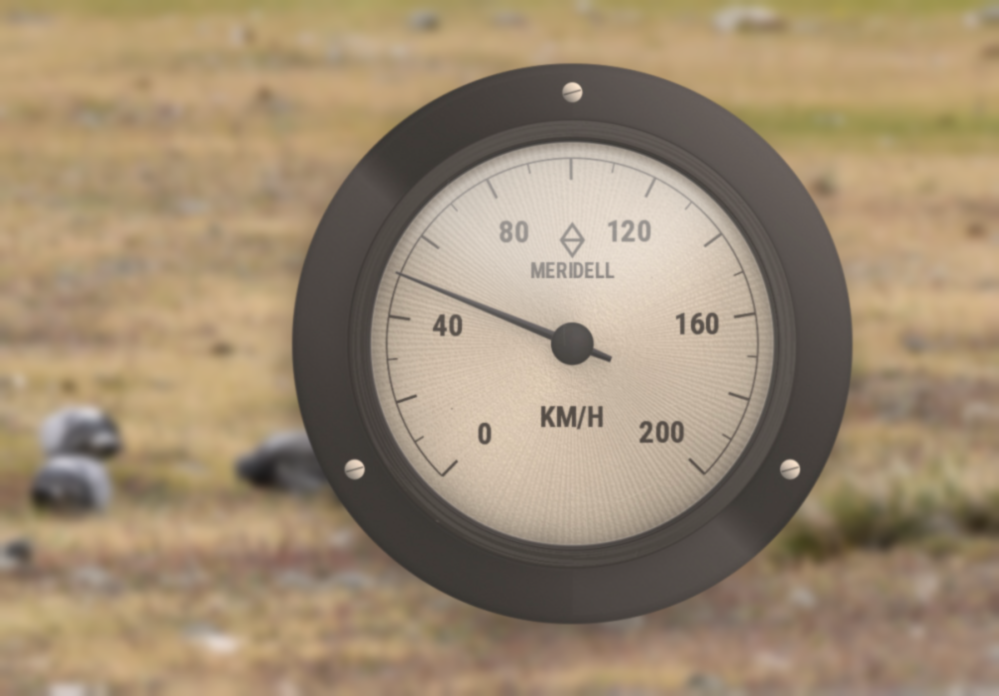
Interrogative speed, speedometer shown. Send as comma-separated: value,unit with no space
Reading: 50,km/h
